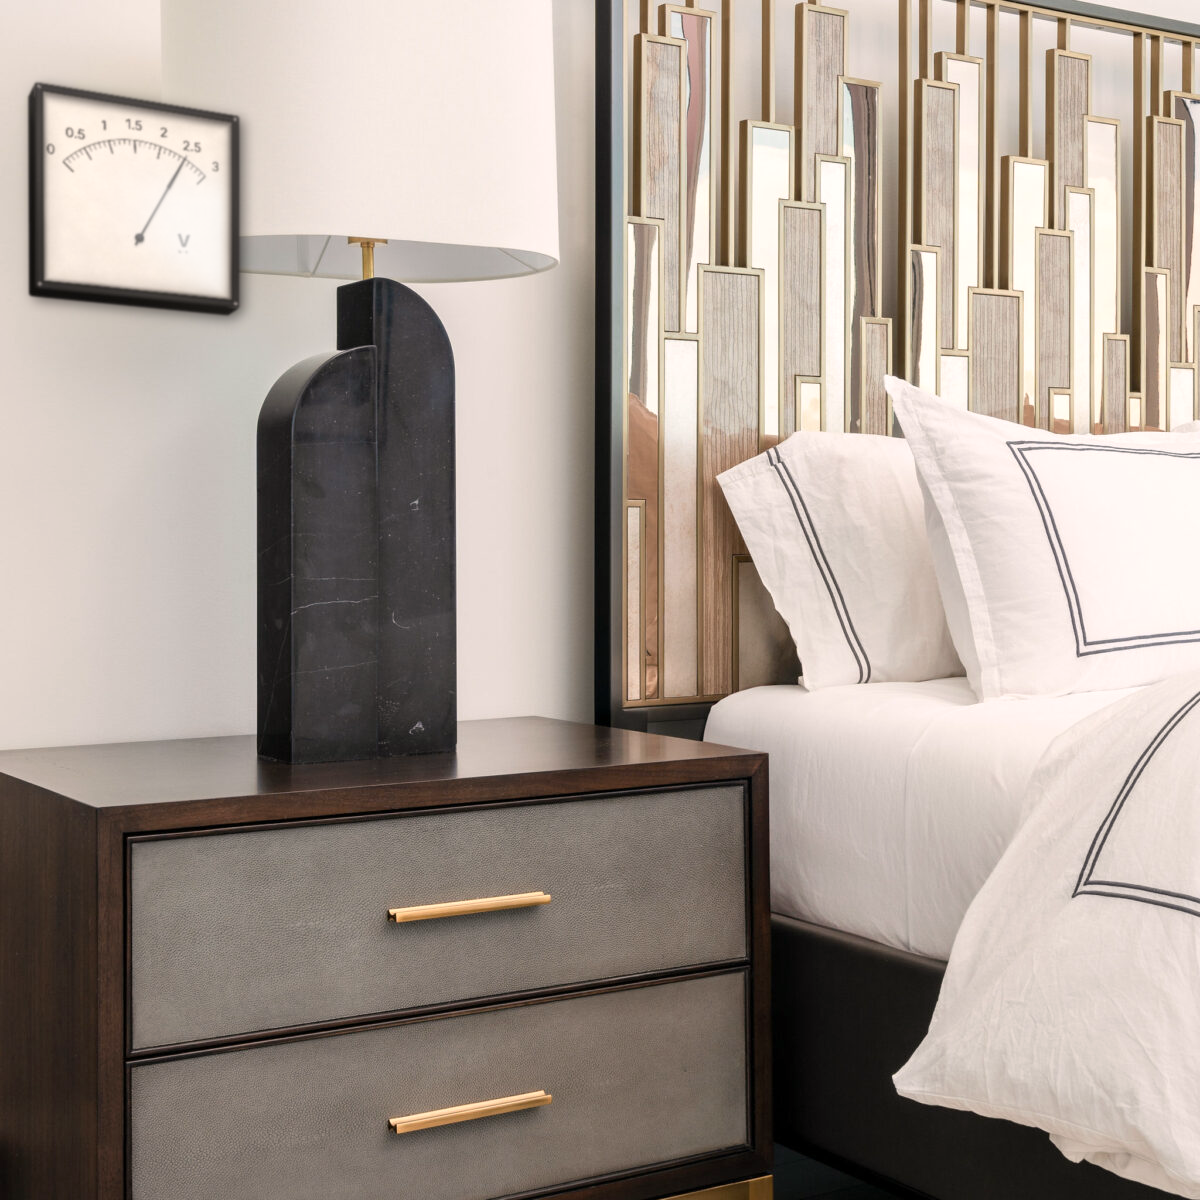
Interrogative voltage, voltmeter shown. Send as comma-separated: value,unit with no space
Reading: 2.5,V
